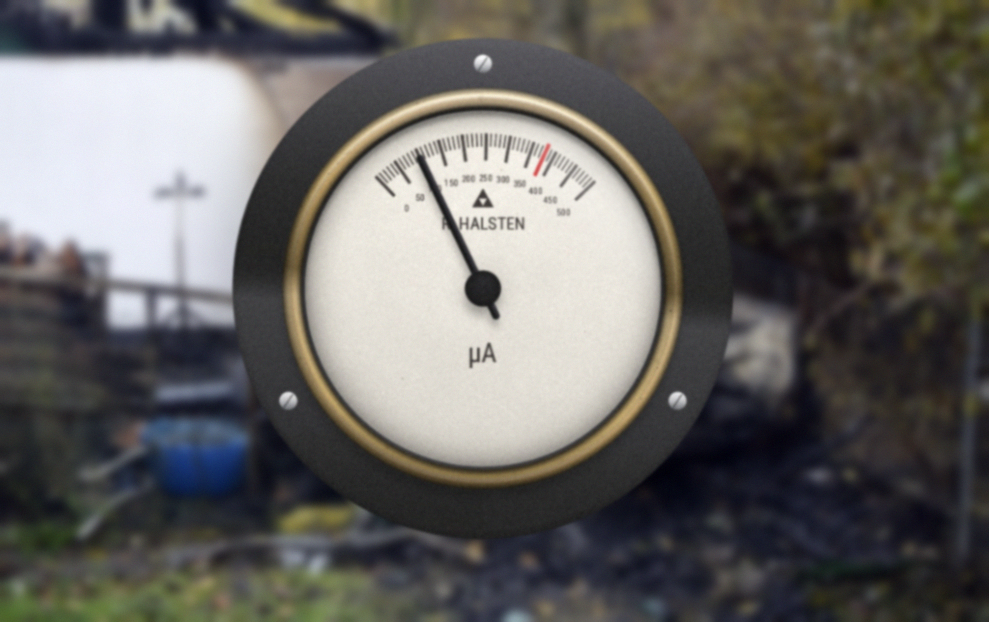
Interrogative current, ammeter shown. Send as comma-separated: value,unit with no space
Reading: 100,µA
